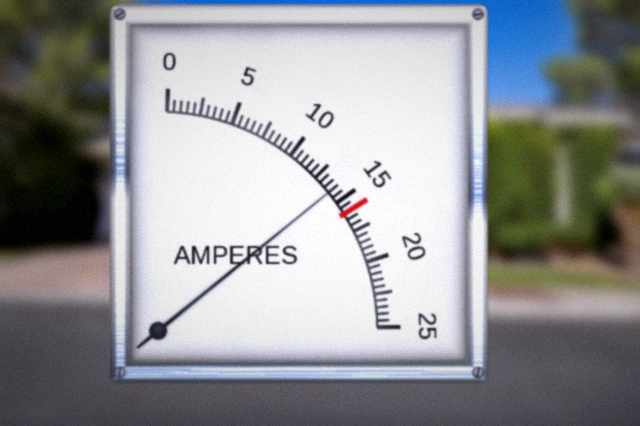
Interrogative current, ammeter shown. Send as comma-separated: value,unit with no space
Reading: 14,A
